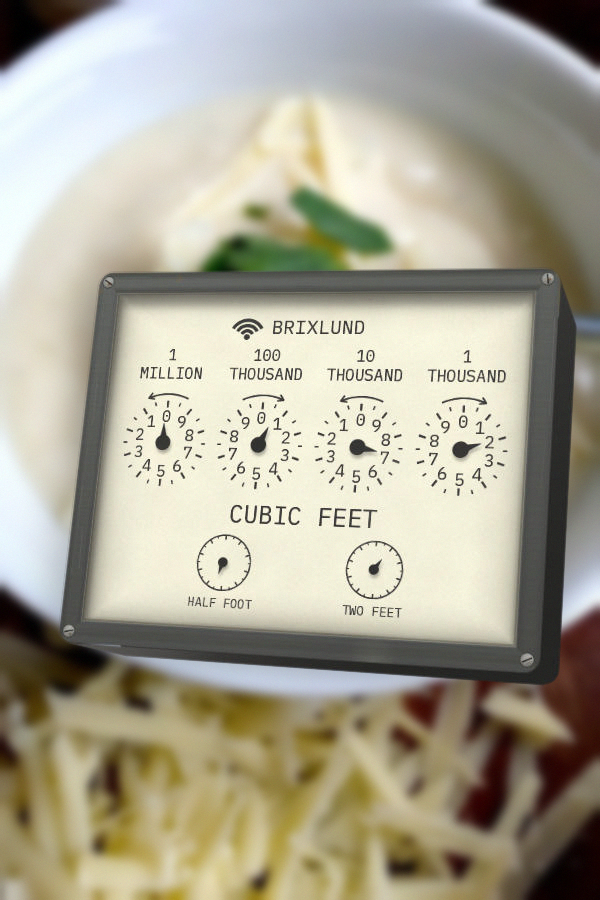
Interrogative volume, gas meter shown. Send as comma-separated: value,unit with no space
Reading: 7200,ft³
